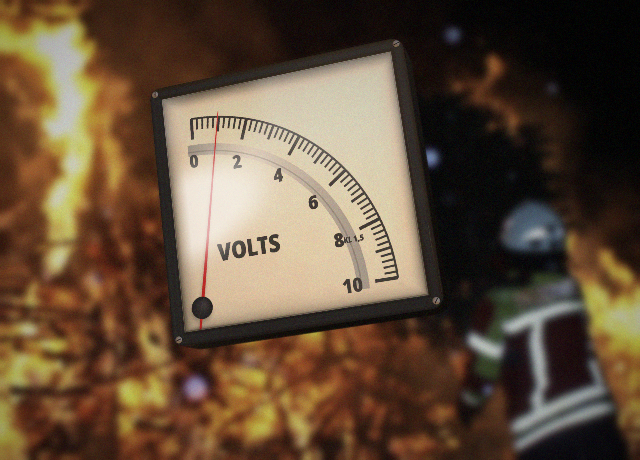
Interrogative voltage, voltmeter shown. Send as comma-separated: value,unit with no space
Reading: 1,V
